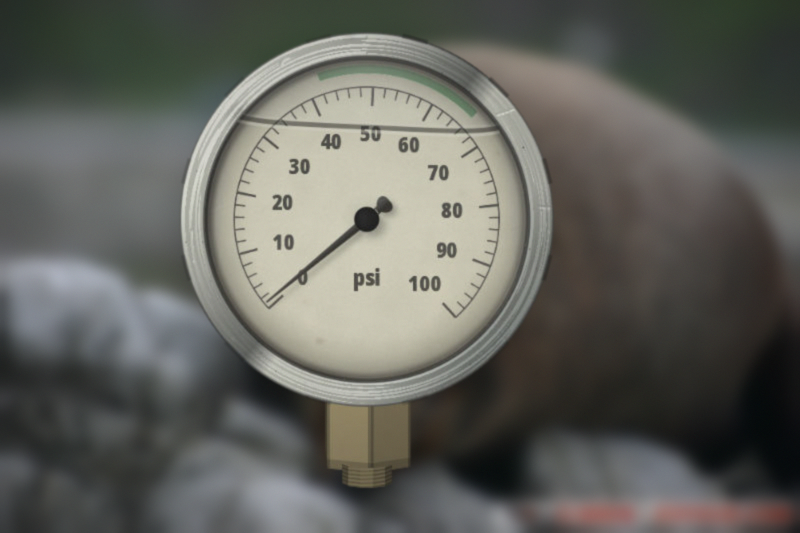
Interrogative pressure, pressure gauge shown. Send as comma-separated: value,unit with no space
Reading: 1,psi
